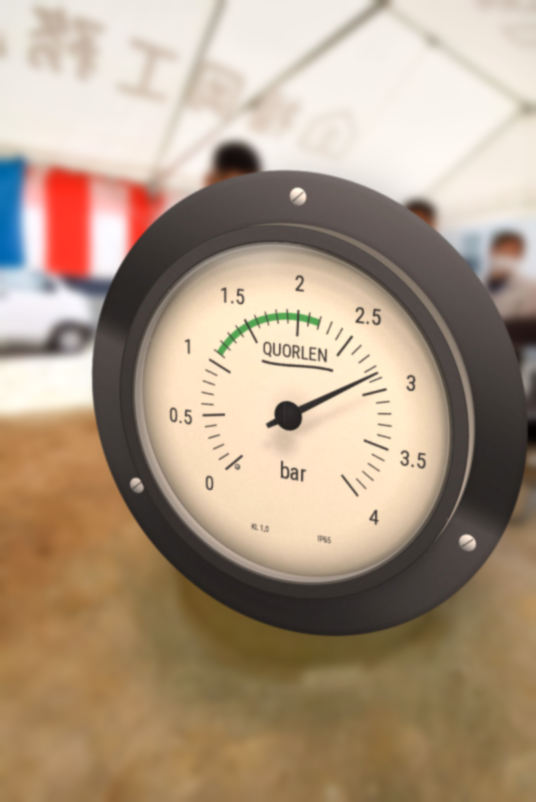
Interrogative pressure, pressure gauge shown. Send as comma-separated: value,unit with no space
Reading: 2.85,bar
